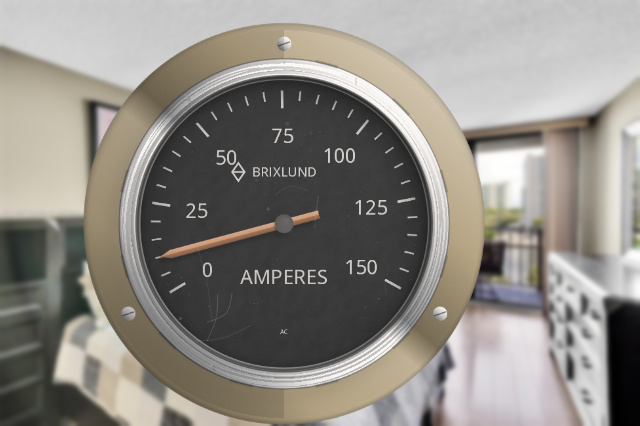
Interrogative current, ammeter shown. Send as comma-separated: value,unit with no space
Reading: 10,A
